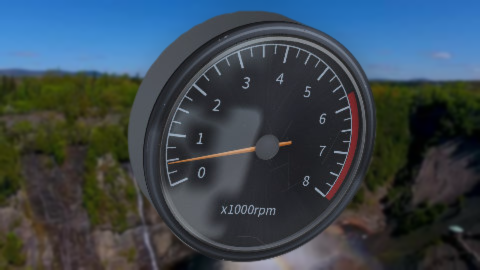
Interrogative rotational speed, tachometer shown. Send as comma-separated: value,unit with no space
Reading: 500,rpm
